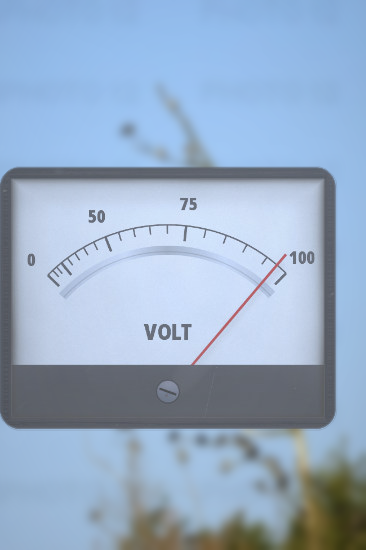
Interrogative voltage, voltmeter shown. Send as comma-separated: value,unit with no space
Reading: 97.5,V
